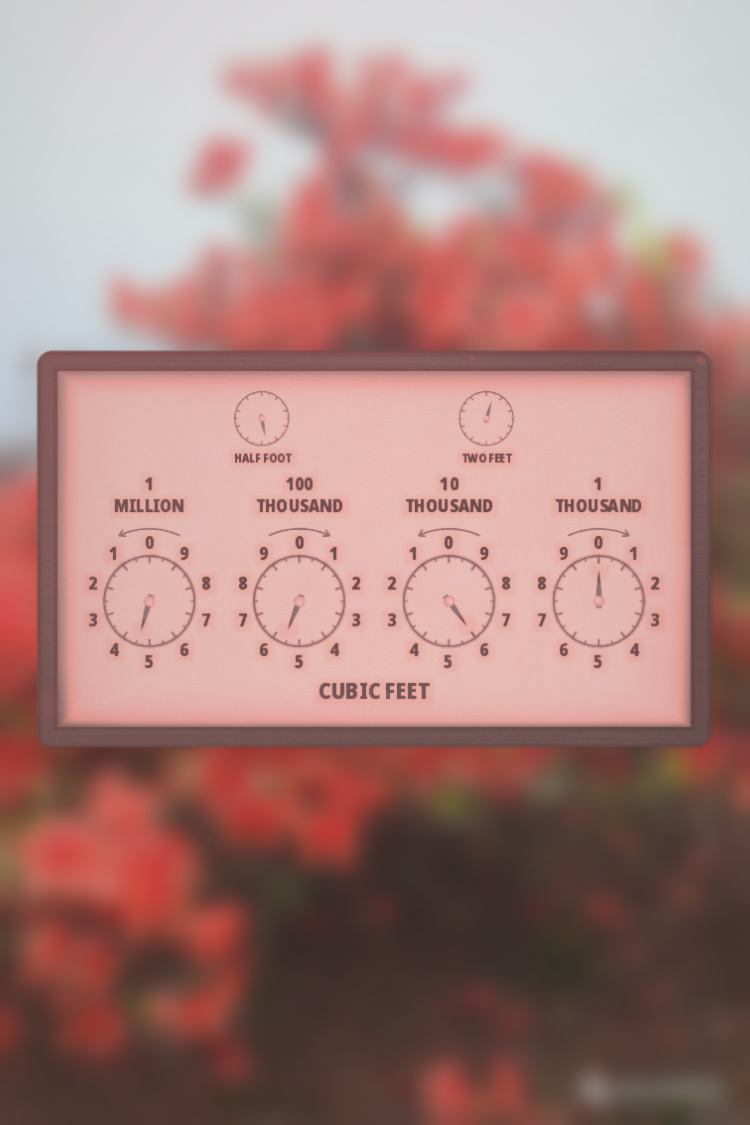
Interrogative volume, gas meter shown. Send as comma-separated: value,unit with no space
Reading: 456000,ft³
